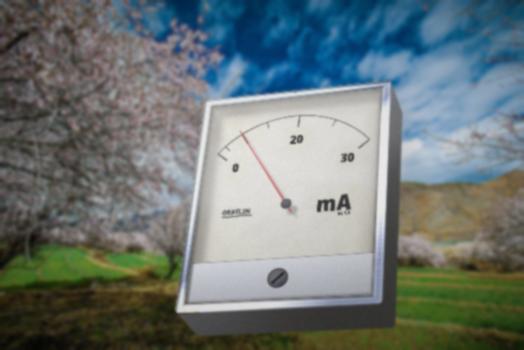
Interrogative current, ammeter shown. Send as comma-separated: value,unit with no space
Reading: 10,mA
